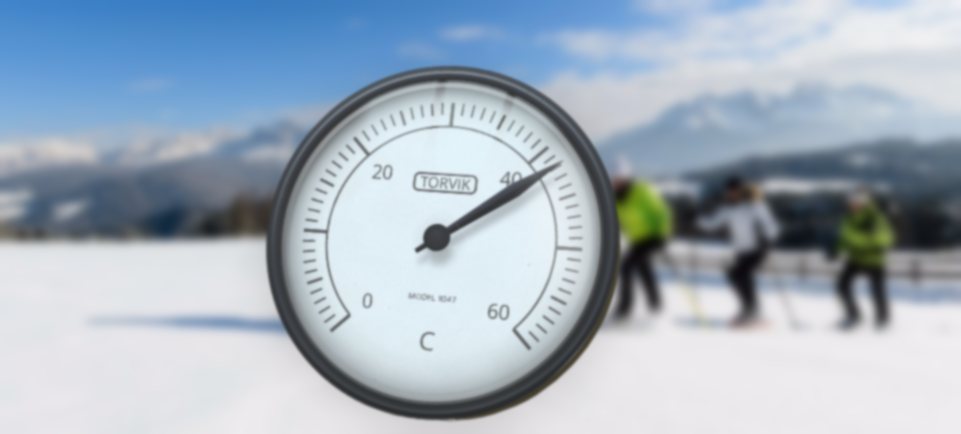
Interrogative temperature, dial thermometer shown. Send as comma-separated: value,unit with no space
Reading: 42,°C
